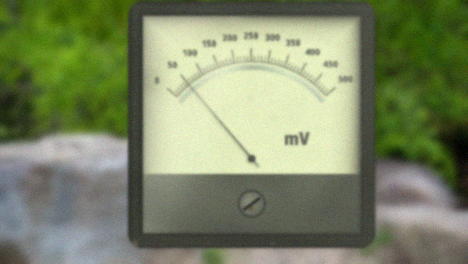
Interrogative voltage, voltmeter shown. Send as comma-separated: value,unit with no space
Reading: 50,mV
